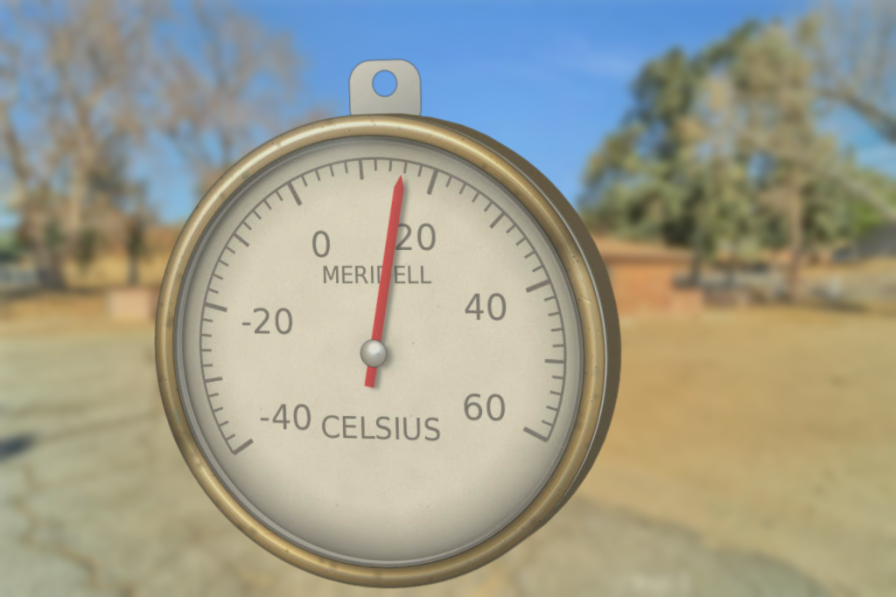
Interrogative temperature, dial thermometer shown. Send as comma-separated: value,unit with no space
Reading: 16,°C
